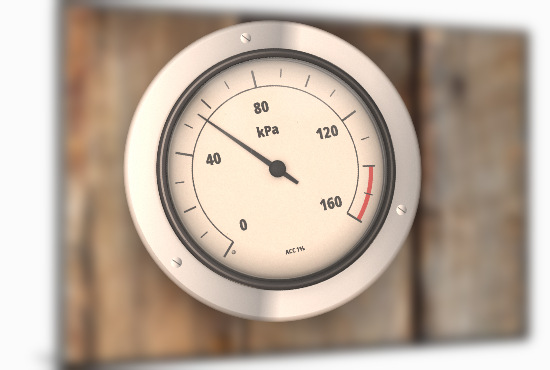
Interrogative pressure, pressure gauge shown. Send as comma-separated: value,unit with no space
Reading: 55,kPa
